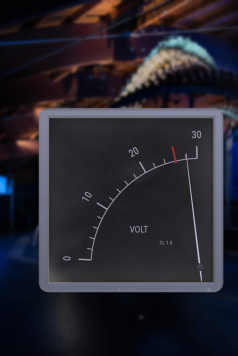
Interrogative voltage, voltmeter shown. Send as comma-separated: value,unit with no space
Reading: 28,V
